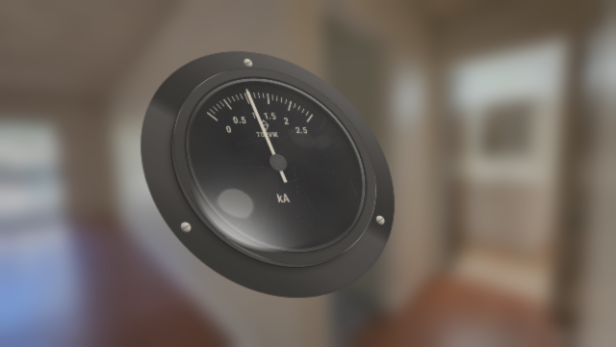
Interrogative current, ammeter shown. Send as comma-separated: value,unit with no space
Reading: 1,kA
